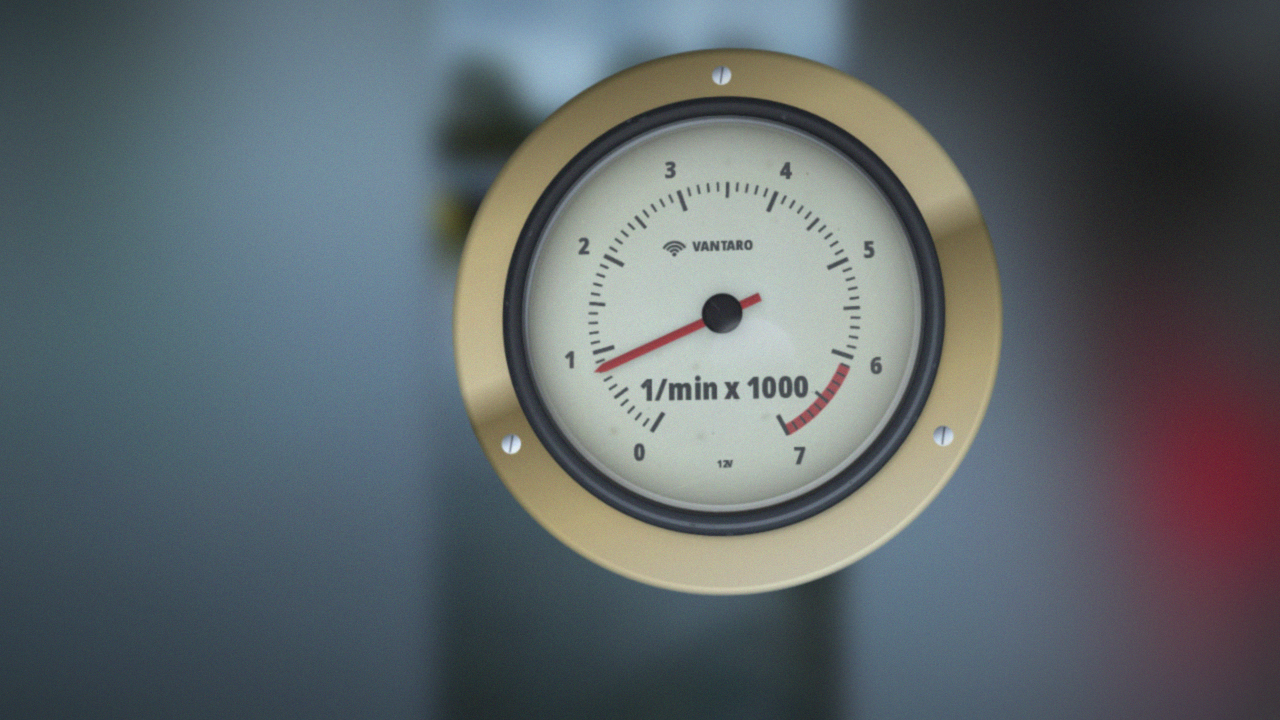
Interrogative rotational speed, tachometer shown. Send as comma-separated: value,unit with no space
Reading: 800,rpm
